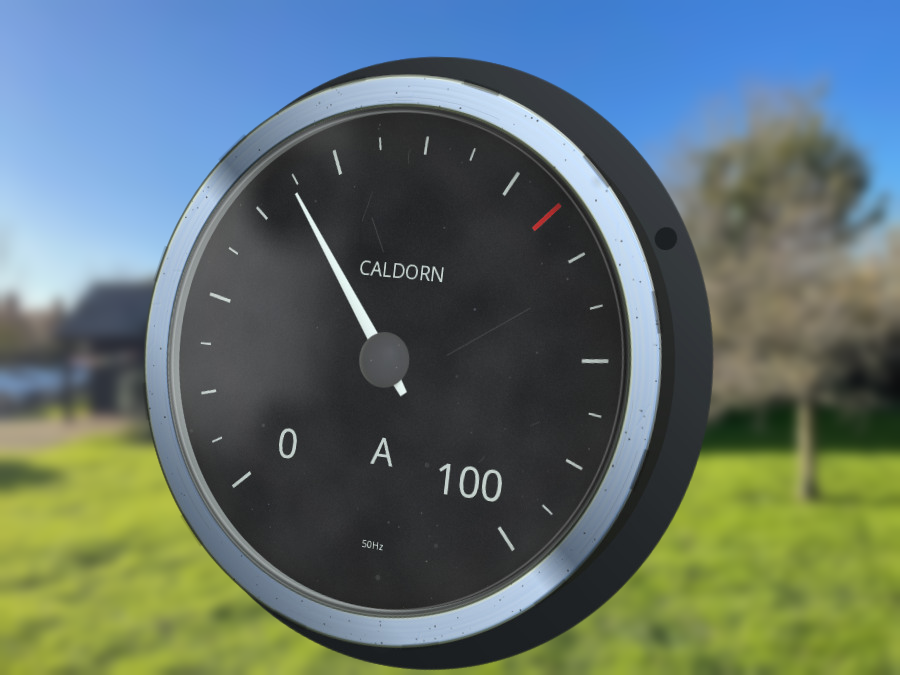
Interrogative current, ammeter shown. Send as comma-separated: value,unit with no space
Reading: 35,A
